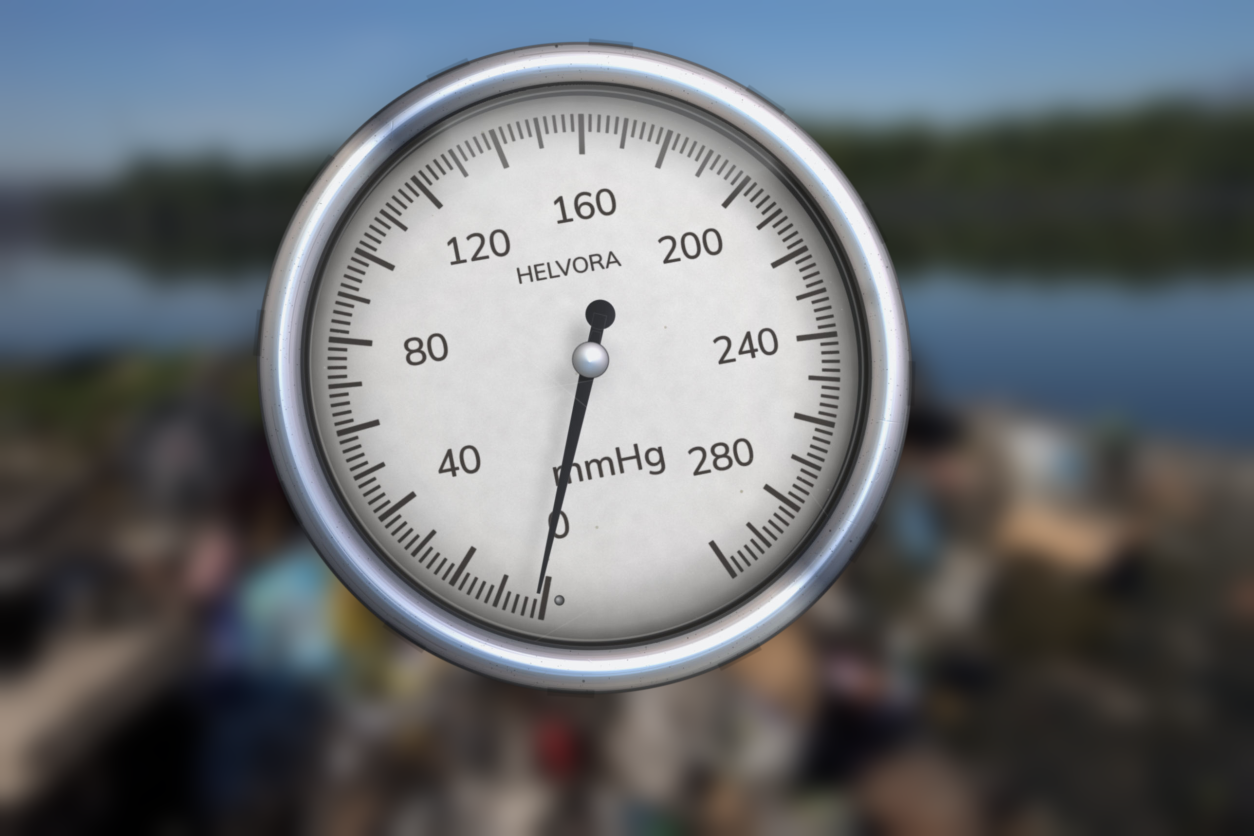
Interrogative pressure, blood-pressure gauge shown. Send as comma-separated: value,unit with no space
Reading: 2,mmHg
